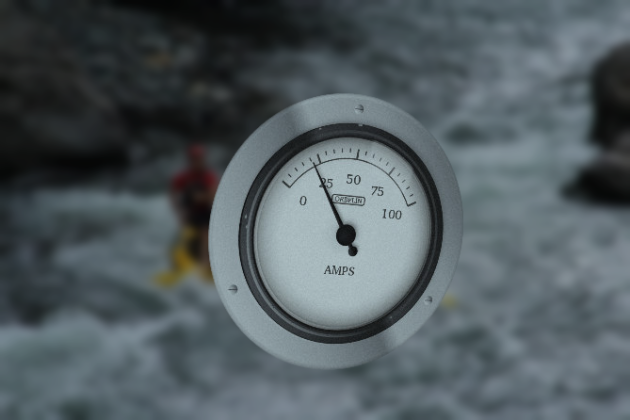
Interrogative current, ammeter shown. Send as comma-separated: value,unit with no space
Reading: 20,A
